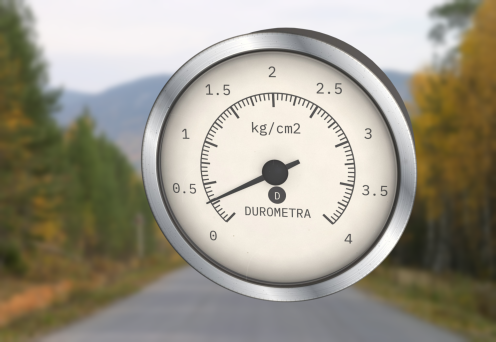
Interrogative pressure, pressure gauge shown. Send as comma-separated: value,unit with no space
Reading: 0.3,kg/cm²
